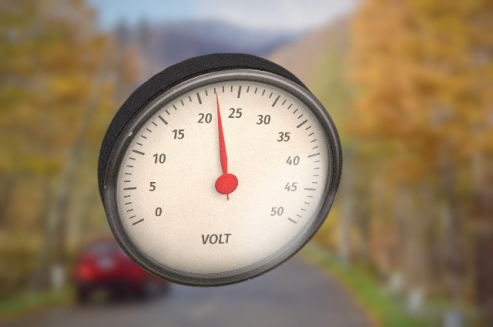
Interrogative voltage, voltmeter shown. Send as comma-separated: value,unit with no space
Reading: 22,V
